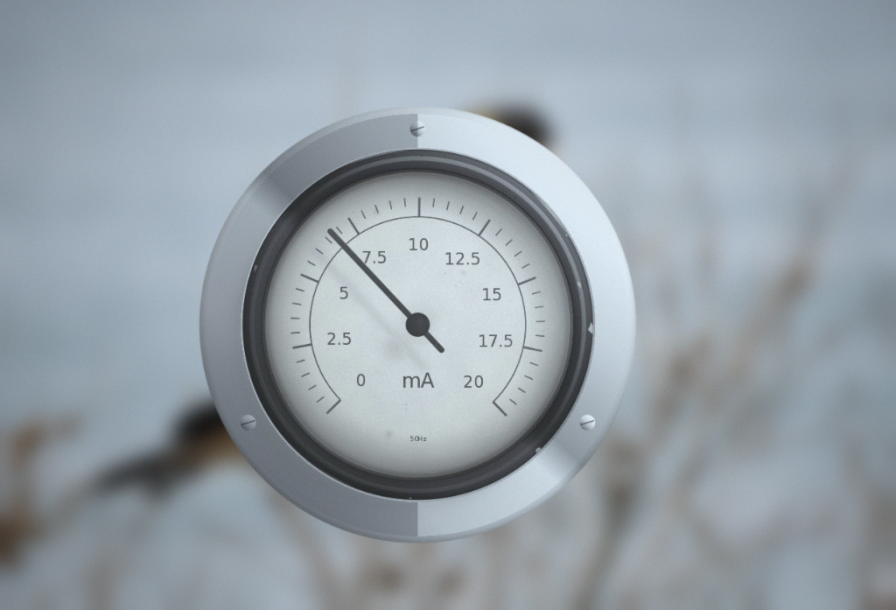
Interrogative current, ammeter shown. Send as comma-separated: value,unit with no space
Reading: 6.75,mA
